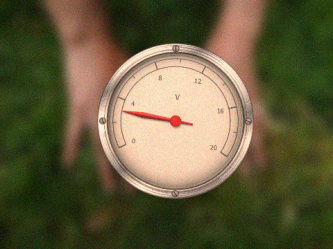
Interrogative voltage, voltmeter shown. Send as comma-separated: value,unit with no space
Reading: 3,V
